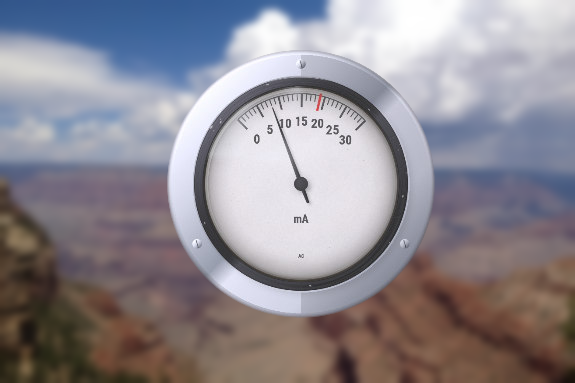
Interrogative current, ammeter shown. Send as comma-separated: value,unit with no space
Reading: 8,mA
